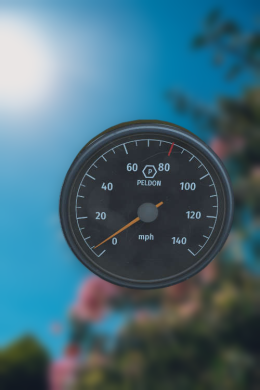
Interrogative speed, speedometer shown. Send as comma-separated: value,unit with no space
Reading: 5,mph
